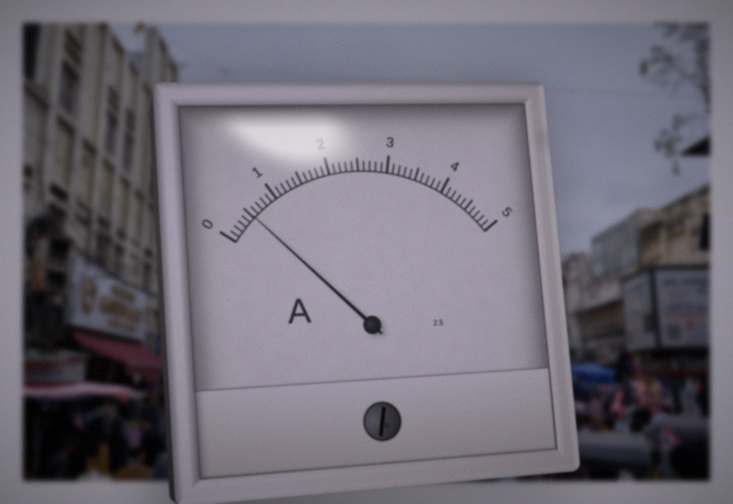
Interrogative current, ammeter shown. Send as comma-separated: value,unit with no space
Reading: 0.5,A
